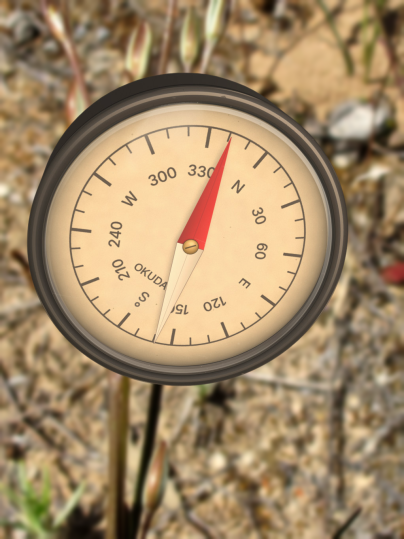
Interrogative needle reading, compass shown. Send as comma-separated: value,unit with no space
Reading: 340,°
